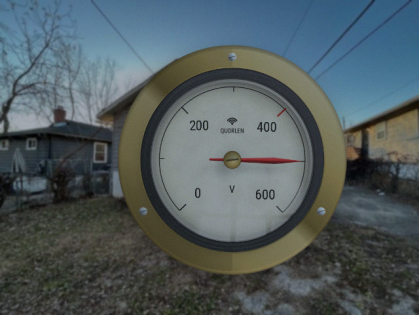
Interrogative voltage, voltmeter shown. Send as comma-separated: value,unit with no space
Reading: 500,V
